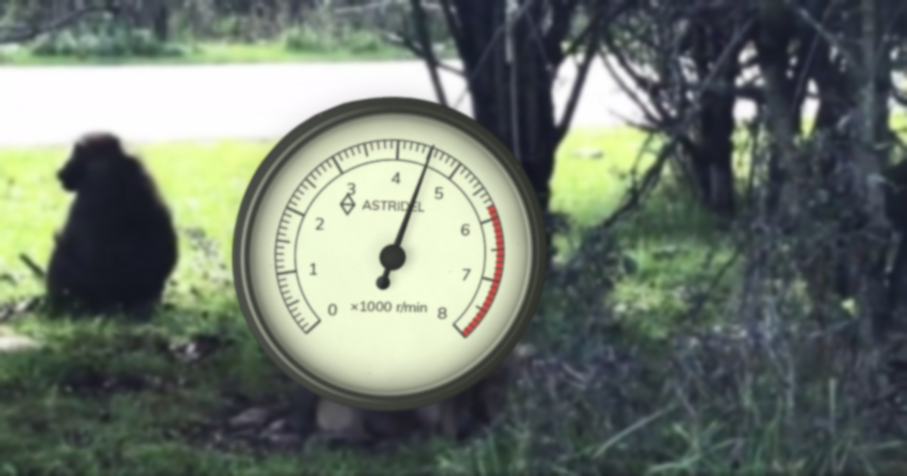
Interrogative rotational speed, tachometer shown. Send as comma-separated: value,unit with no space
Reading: 4500,rpm
